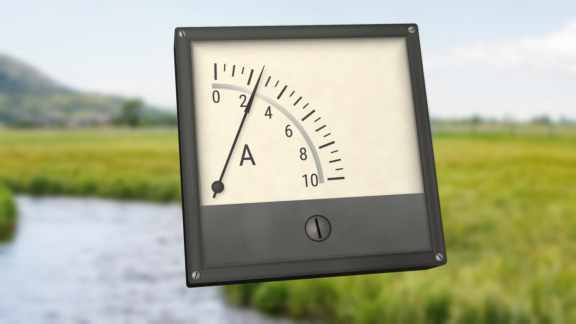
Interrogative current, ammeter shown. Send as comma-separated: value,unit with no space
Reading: 2.5,A
